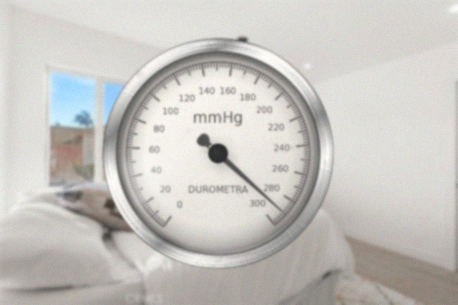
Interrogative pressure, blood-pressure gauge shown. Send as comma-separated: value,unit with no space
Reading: 290,mmHg
